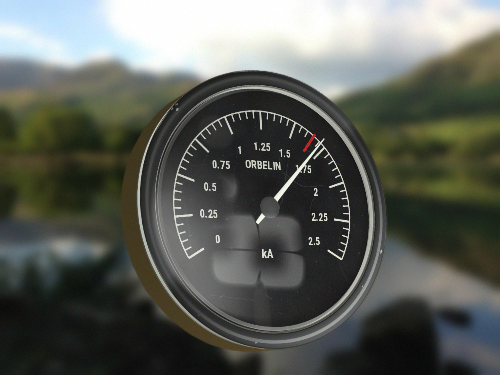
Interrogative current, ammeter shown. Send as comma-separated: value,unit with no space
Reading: 1.7,kA
